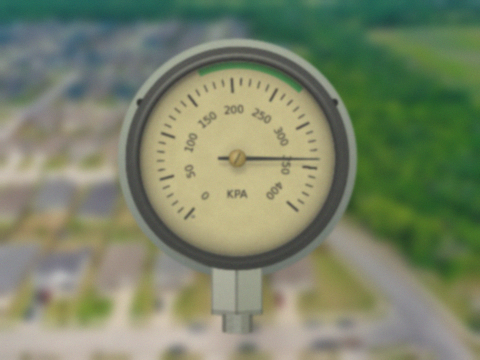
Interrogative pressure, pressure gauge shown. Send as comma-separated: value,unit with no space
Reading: 340,kPa
